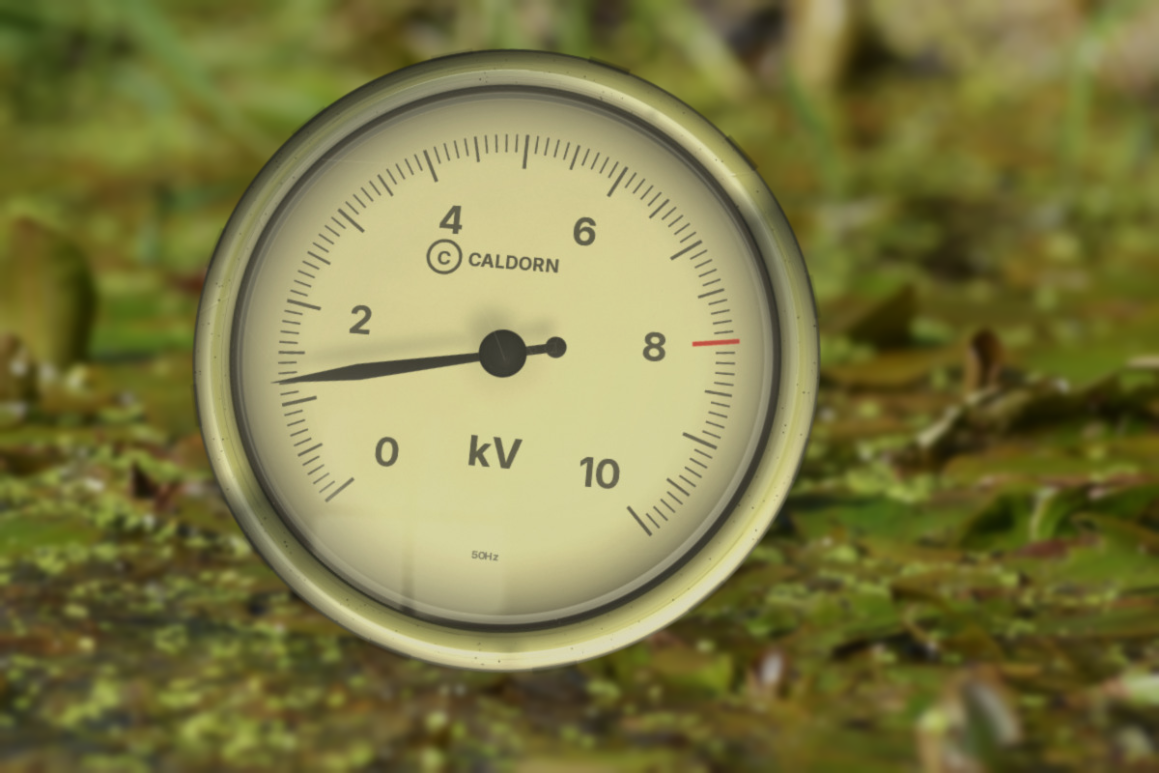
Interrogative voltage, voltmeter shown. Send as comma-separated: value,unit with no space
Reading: 1.2,kV
